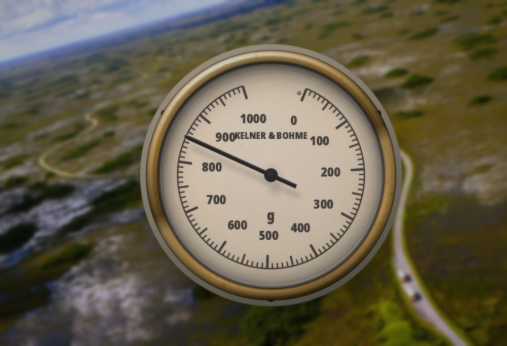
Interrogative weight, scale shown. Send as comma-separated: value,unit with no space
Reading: 850,g
